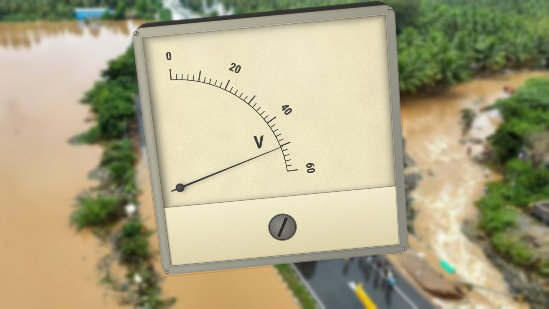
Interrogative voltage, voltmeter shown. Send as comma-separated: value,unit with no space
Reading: 50,V
